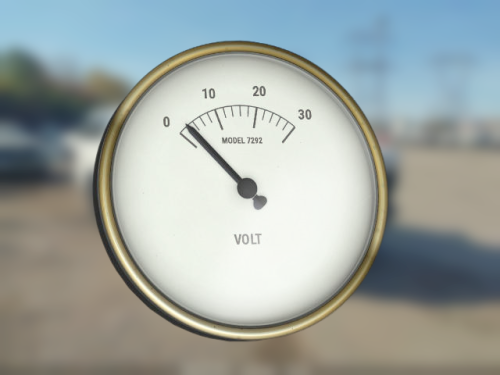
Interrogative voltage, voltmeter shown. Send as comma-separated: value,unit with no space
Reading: 2,V
